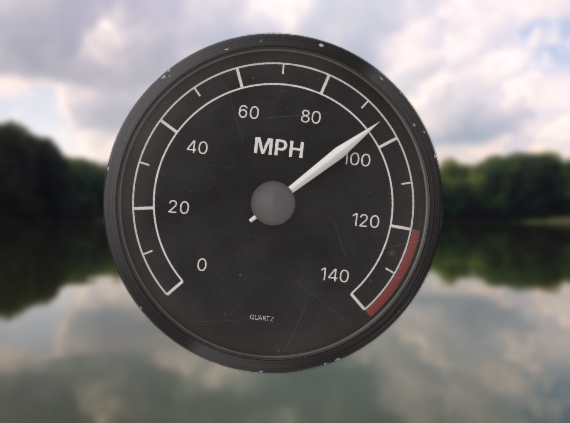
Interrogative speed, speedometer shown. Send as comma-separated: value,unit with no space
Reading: 95,mph
